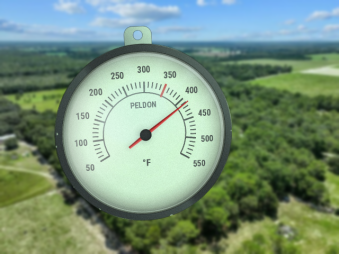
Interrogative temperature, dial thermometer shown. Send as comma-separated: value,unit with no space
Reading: 410,°F
